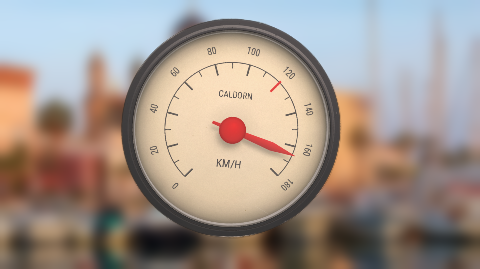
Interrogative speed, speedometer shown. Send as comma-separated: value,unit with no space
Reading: 165,km/h
